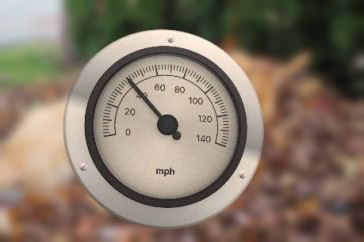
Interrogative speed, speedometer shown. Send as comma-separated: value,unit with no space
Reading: 40,mph
